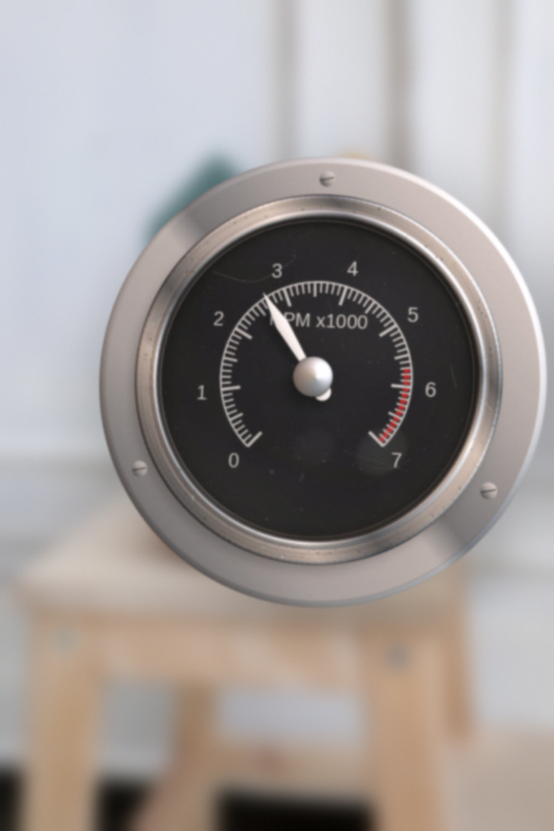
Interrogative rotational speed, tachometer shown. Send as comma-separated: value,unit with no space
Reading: 2700,rpm
